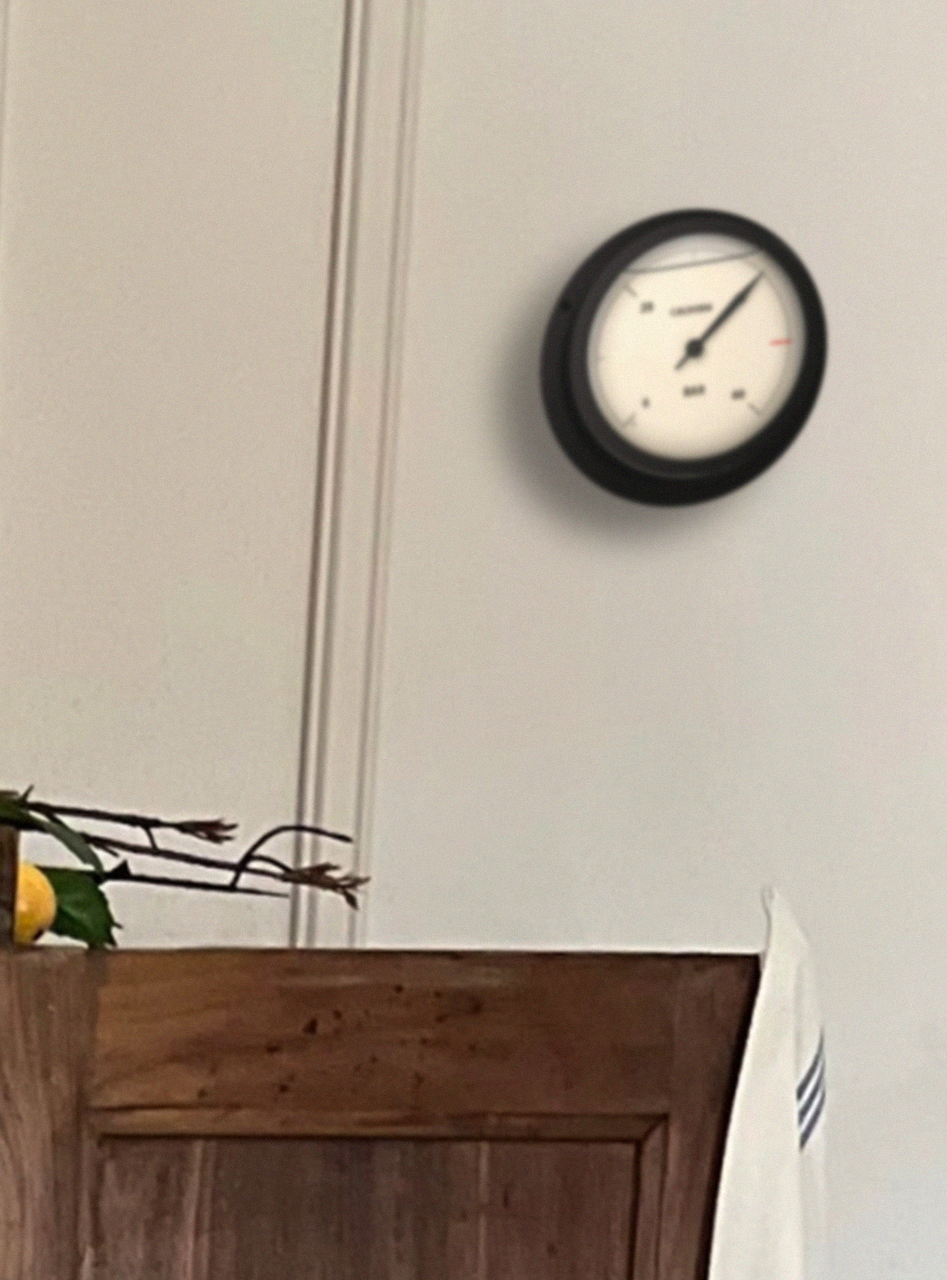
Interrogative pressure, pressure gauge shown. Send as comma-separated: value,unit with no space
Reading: 40,bar
